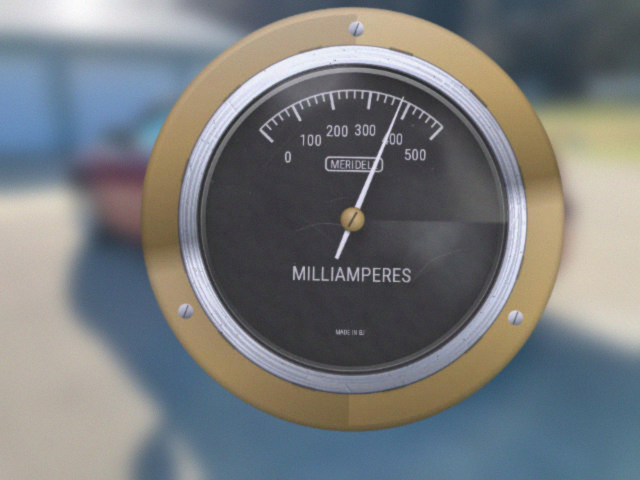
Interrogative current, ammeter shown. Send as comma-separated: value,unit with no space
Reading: 380,mA
